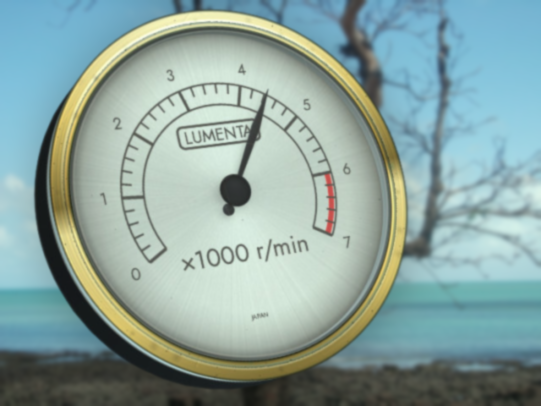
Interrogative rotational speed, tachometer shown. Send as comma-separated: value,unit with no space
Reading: 4400,rpm
